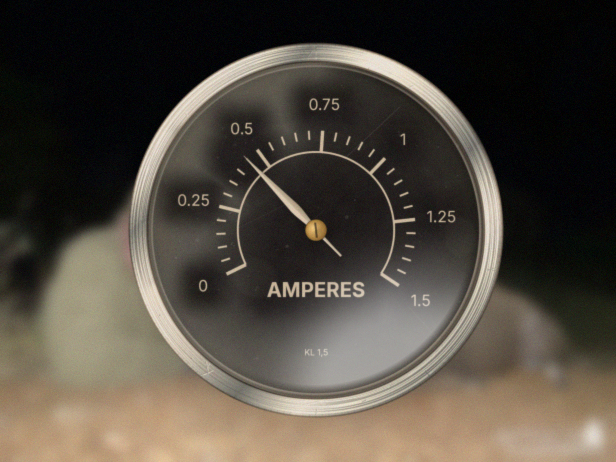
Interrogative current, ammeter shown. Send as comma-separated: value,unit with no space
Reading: 0.45,A
